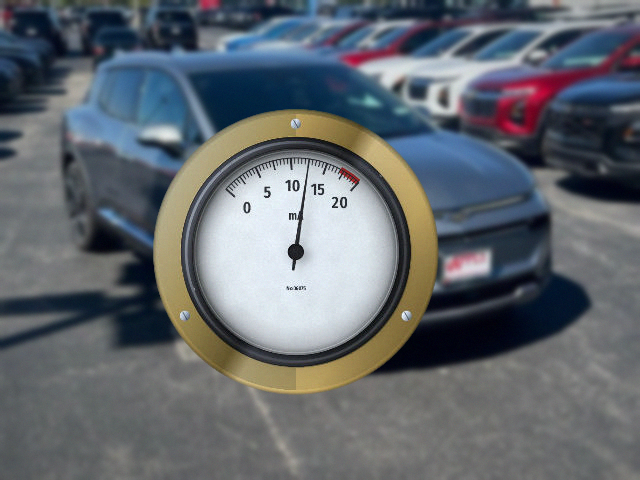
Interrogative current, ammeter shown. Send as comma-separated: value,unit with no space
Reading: 12.5,mA
